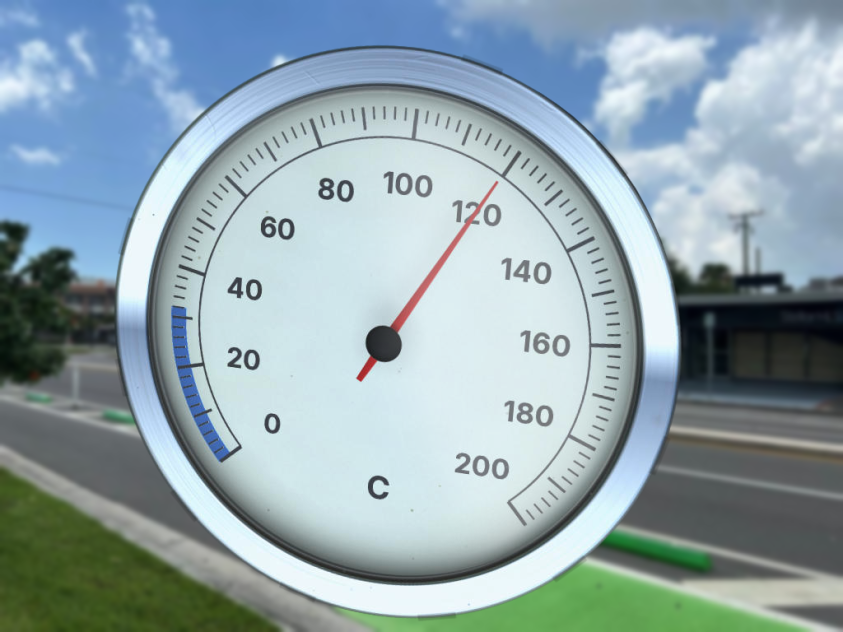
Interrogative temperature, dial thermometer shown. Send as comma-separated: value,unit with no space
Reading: 120,°C
